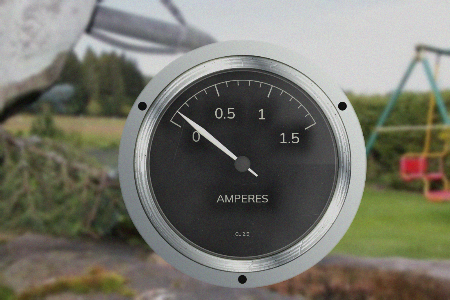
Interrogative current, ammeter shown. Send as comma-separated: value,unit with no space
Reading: 0.1,A
